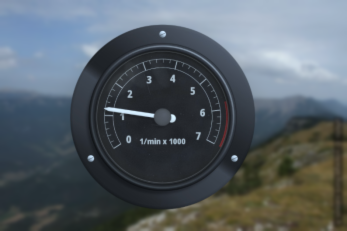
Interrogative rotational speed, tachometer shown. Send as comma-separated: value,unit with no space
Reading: 1200,rpm
